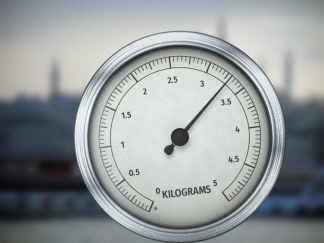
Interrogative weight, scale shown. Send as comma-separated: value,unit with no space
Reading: 3.3,kg
